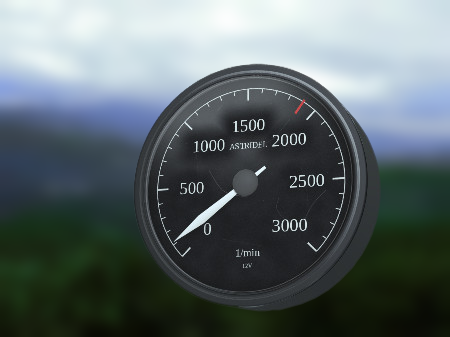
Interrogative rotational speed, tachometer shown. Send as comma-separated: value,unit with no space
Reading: 100,rpm
